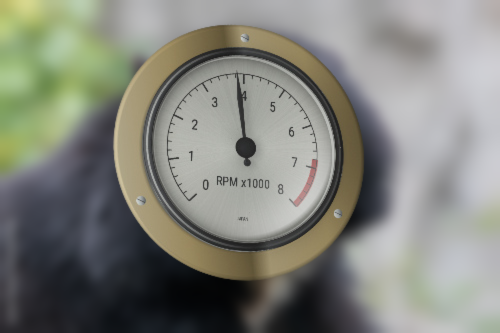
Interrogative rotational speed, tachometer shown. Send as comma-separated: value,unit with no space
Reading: 3800,rpm
